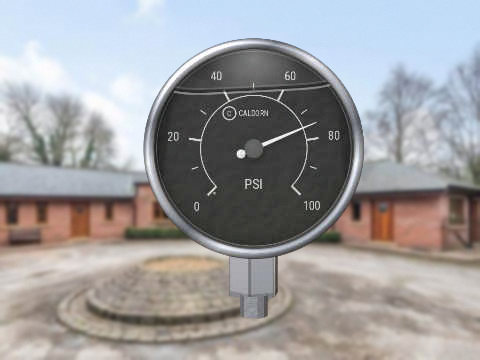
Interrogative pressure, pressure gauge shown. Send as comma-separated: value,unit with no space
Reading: 75,psi
